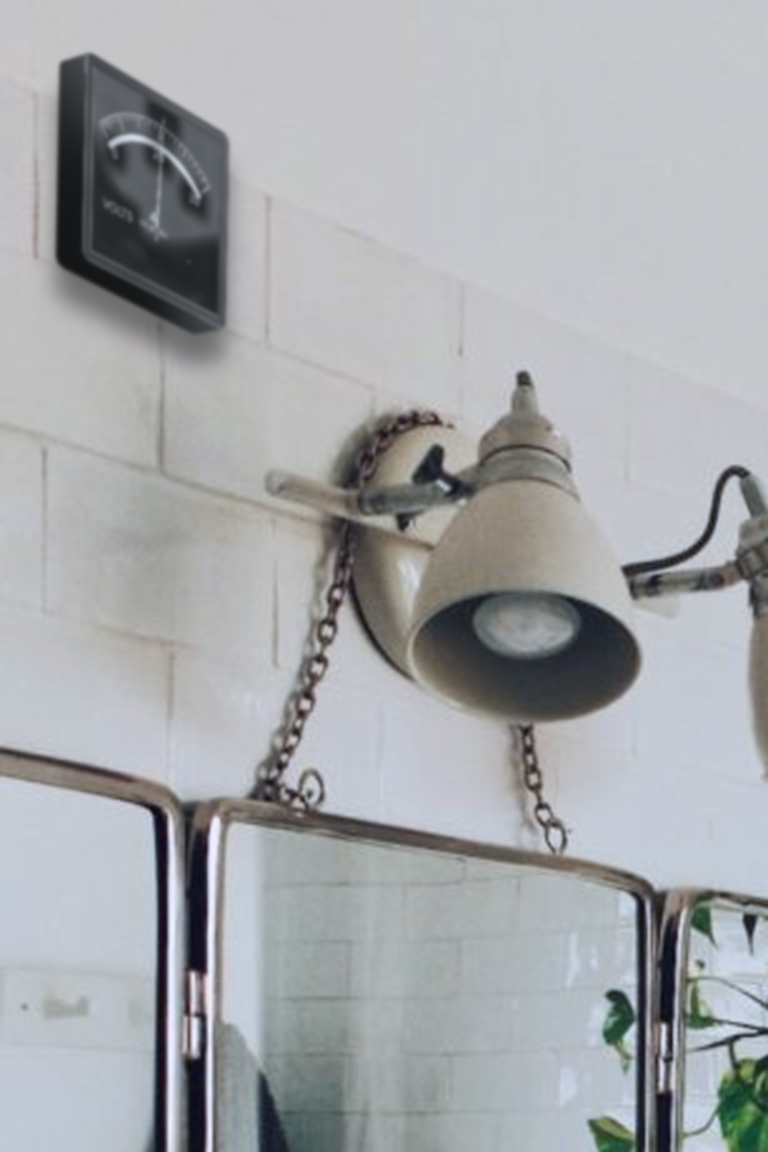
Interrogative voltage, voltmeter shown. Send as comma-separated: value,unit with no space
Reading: 20,V
